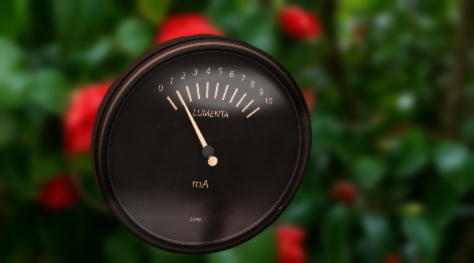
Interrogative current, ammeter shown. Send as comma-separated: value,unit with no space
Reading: 1,mA
